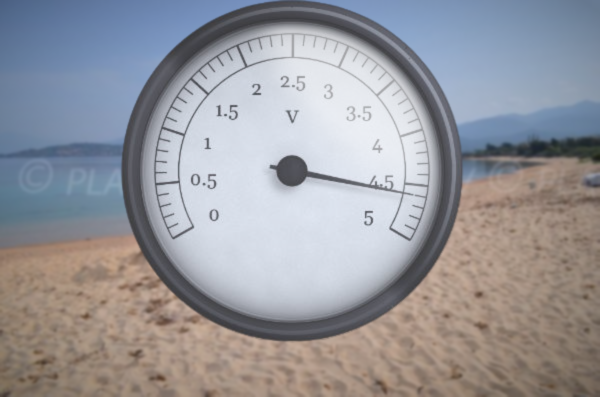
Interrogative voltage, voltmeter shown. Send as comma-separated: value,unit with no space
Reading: 4.6,V
